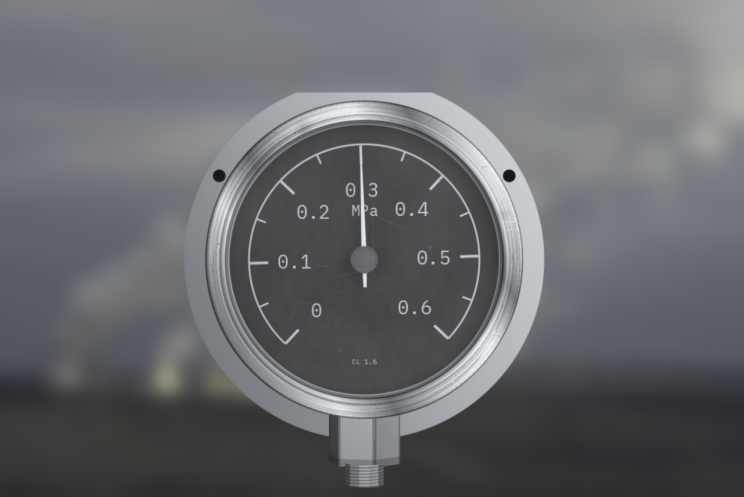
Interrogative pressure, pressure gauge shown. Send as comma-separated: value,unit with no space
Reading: 0.3,MPa
